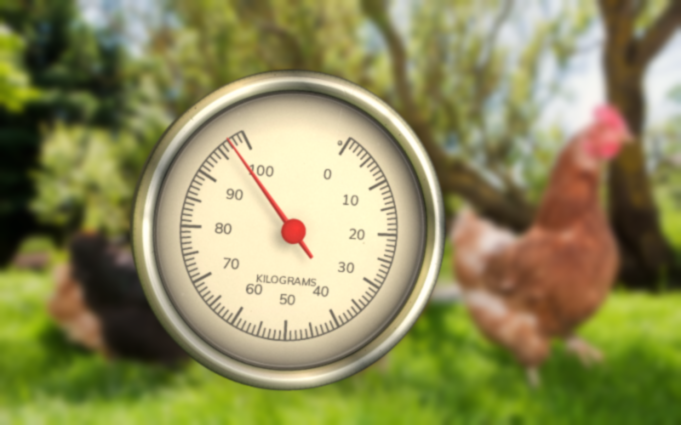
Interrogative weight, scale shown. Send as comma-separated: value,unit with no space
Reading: 97,kg
